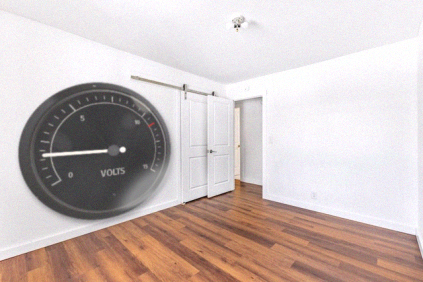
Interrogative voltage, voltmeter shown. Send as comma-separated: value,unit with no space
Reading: 1.75,V
